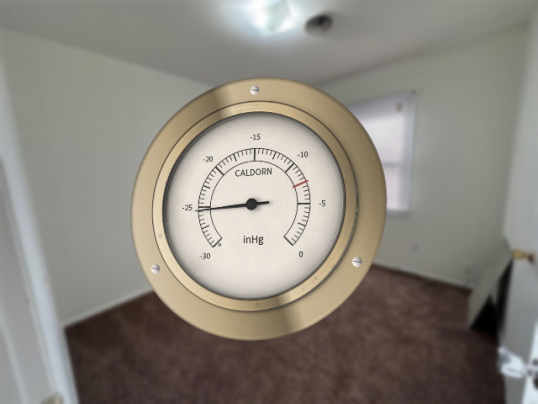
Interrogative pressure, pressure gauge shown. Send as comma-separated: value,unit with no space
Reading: -25.5,inHg
